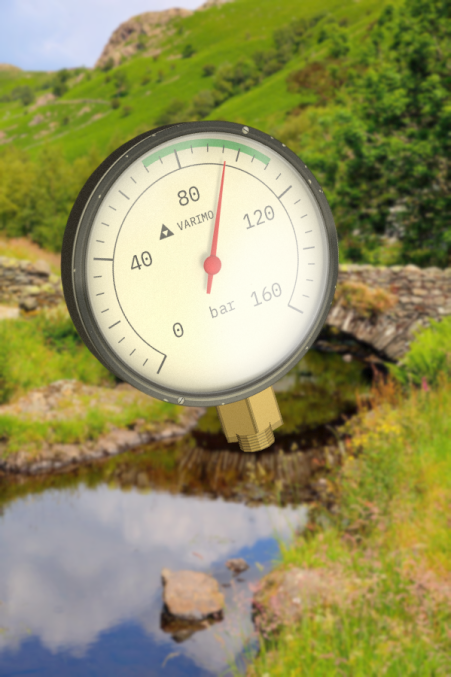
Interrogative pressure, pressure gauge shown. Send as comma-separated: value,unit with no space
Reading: 95,bar
